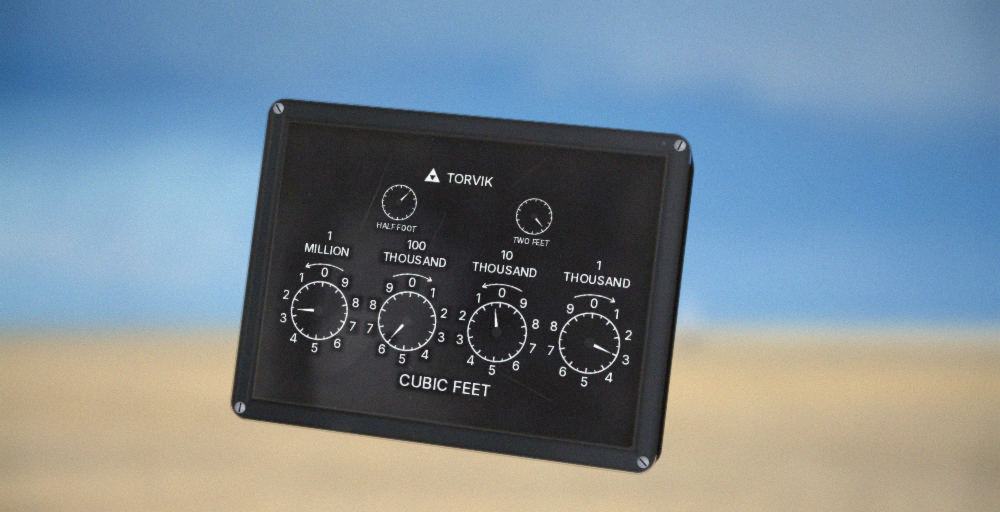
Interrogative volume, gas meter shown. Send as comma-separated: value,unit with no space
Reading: 260300,ft³
